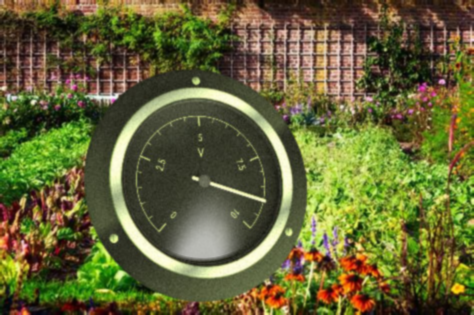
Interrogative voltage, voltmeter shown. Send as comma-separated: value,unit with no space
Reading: 9,V
